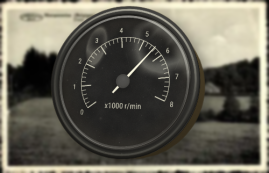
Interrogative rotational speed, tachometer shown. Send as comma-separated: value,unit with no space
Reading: 5600,rpm
